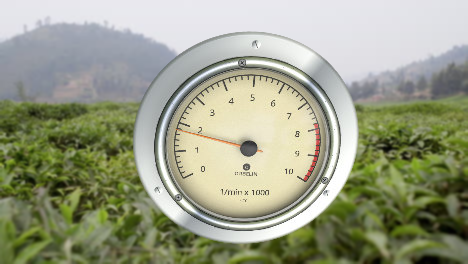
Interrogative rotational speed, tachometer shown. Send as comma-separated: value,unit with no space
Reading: 1800,rpm
